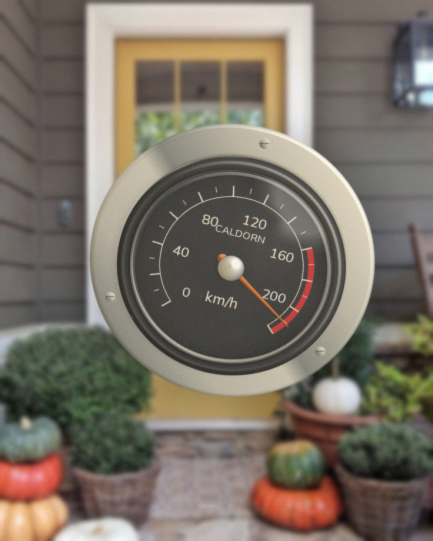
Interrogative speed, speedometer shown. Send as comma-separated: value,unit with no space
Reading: 210,km/h
